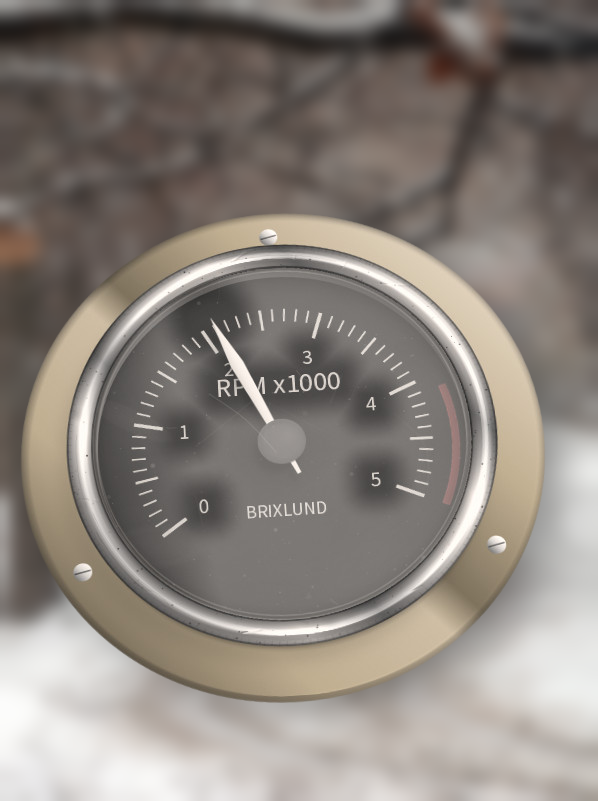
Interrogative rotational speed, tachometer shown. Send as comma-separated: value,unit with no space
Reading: 2100,rpm
